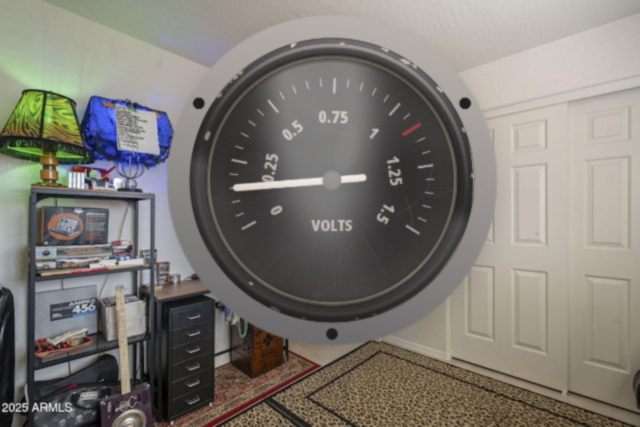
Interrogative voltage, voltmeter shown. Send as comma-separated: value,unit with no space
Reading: 0.15,V
